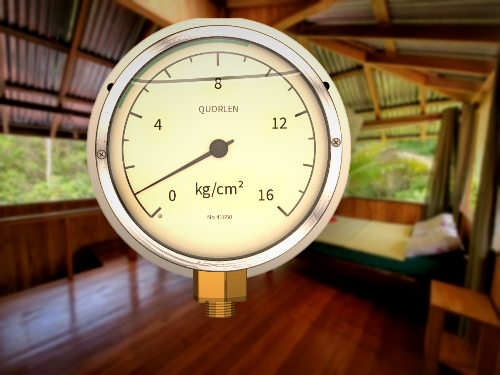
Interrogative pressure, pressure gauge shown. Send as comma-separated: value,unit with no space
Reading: 1,kg/cm²
